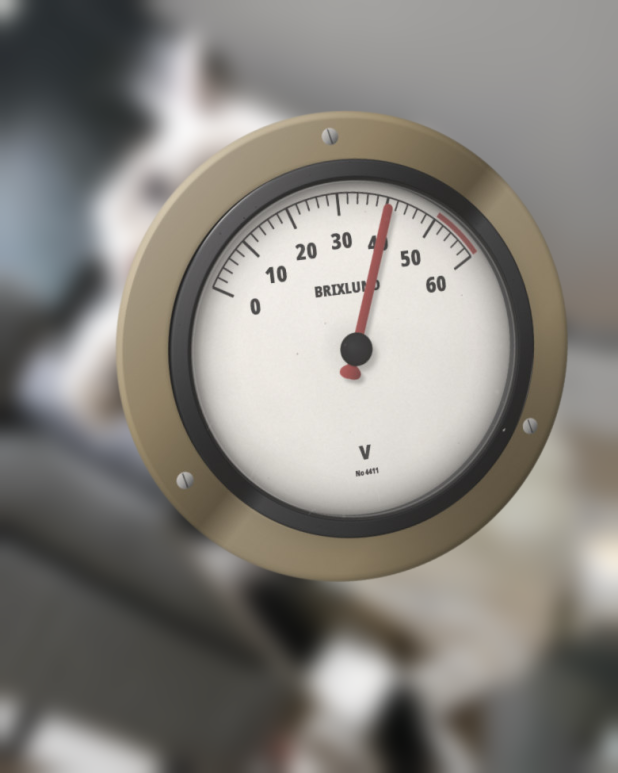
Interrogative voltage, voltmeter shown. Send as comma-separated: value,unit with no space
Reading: 40,V
